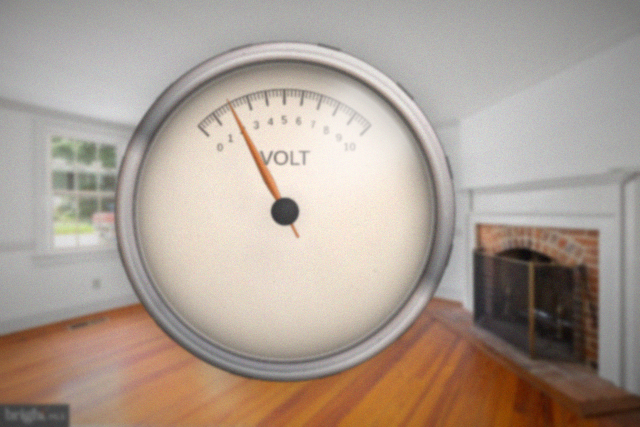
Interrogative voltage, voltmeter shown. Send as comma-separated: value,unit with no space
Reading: 2,V
